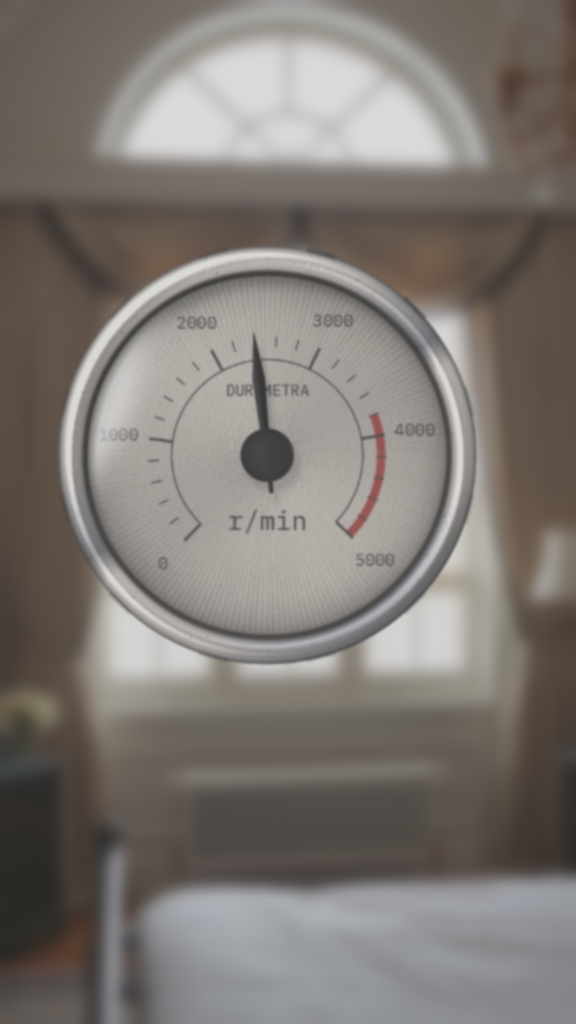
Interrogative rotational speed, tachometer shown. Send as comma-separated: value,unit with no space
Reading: 2400,rpm
